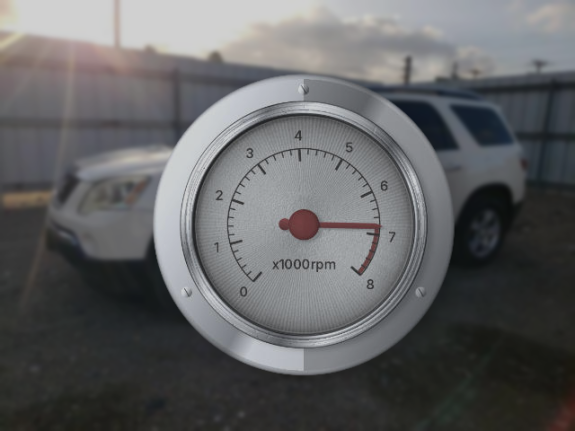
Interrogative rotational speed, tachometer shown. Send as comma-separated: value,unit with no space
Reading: 6800,rpm
